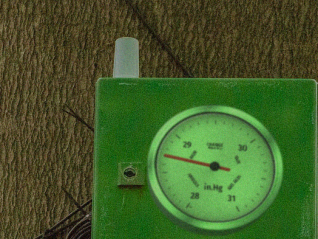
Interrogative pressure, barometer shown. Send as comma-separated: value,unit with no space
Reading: 28.7,inHg
